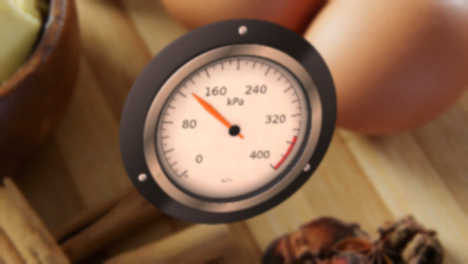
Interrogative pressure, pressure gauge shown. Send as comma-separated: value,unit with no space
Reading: 130,kPa
